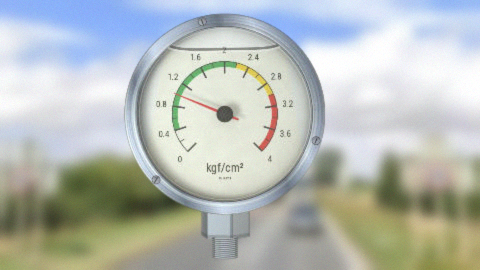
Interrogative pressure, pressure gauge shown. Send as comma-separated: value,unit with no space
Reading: 1,kg/cm²
